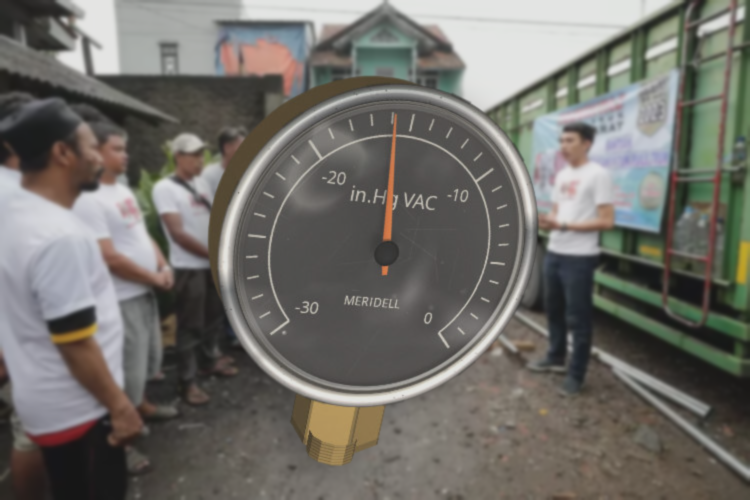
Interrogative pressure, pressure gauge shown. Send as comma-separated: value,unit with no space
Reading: -16,inHg
